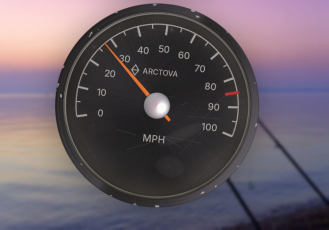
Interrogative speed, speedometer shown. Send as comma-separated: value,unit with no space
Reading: 27.5,mph
